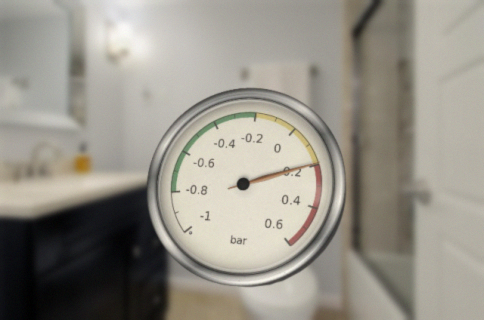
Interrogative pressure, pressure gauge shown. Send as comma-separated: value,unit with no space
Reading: 0.2,bar
